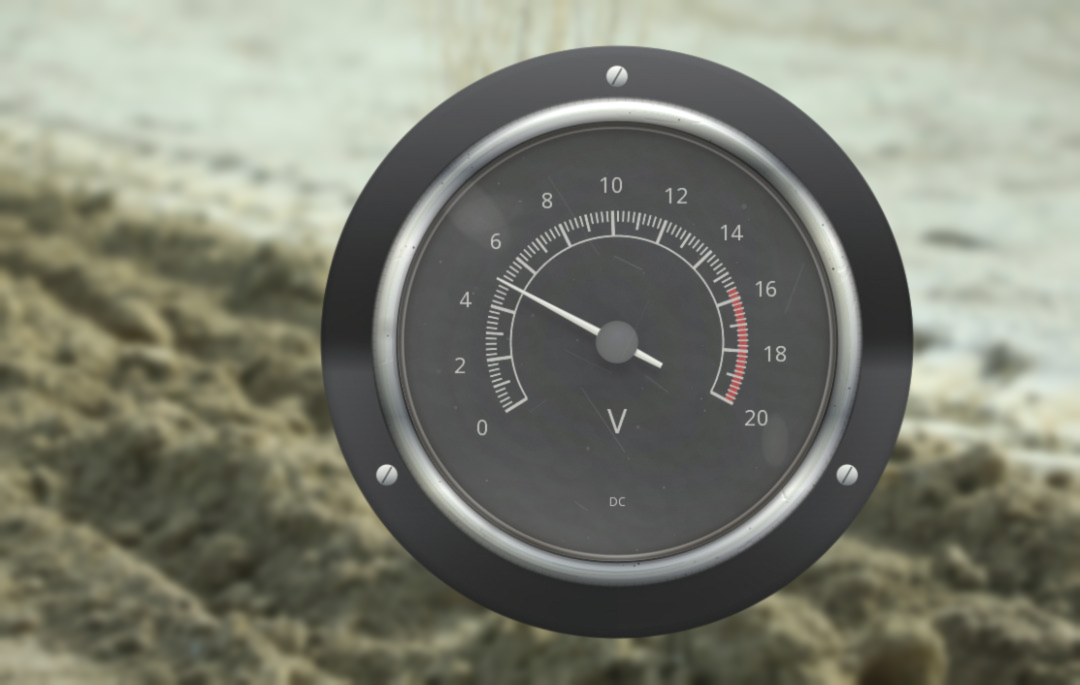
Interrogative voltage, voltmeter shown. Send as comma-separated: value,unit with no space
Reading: 5,V
